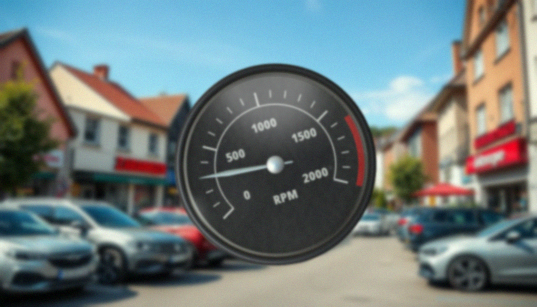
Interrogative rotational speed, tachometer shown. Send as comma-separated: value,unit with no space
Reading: 300,rpm
